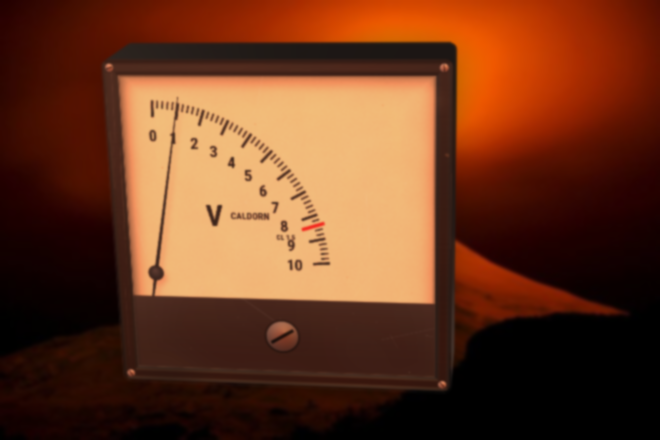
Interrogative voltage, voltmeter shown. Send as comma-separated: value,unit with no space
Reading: 1,V
